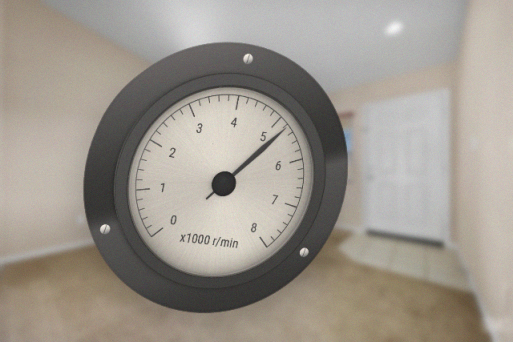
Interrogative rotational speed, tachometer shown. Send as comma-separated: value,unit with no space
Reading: 5200,rpm
